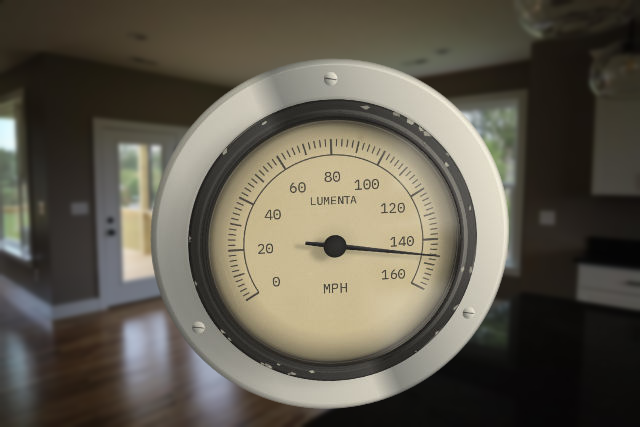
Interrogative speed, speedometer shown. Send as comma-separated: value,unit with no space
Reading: 146,mph
